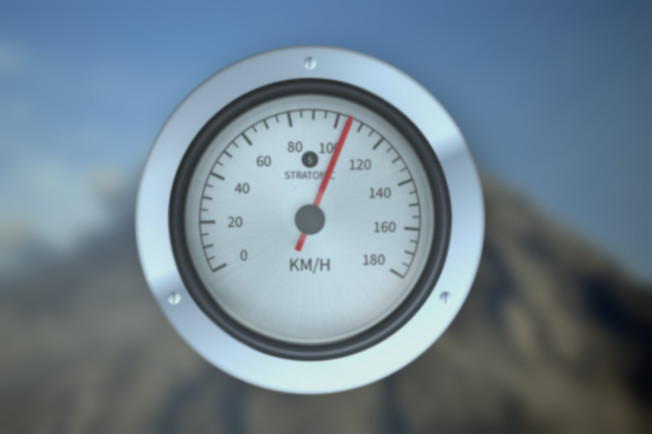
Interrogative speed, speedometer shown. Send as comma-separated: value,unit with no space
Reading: 105,km/h
